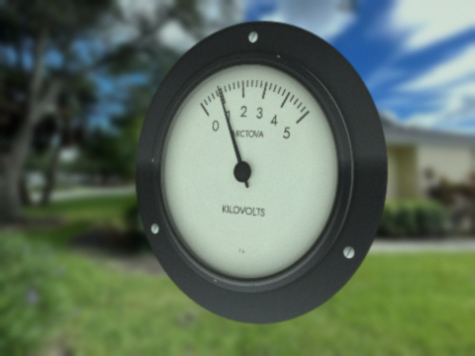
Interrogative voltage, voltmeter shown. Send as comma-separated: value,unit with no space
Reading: 1,kV
